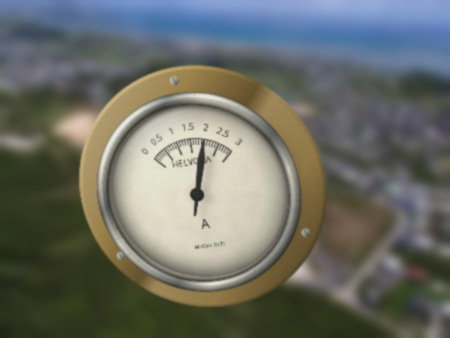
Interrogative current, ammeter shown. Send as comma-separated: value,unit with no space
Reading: 2,A
